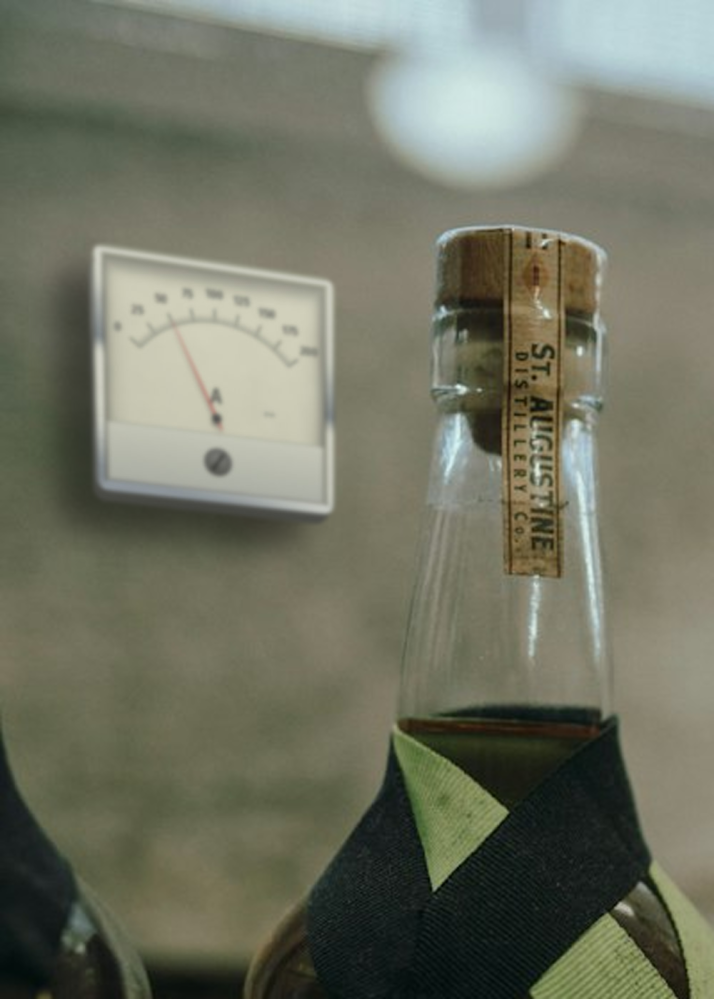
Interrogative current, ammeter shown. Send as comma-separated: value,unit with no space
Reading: 50,A
